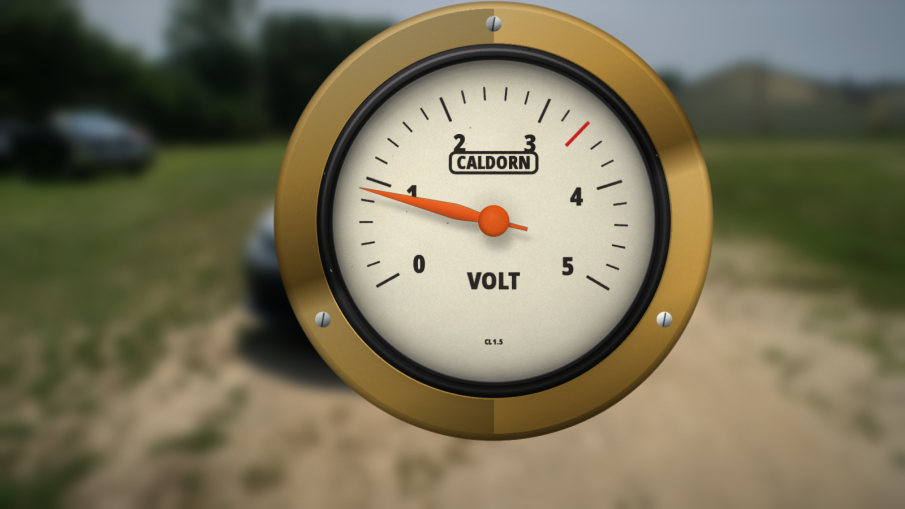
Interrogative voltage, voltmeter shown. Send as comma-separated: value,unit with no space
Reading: 0.9,V
